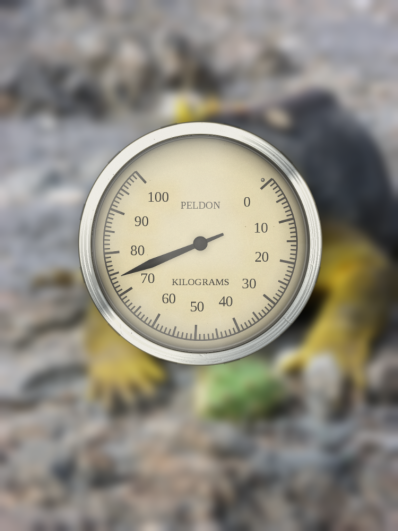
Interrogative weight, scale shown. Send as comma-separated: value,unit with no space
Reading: 74,kg
